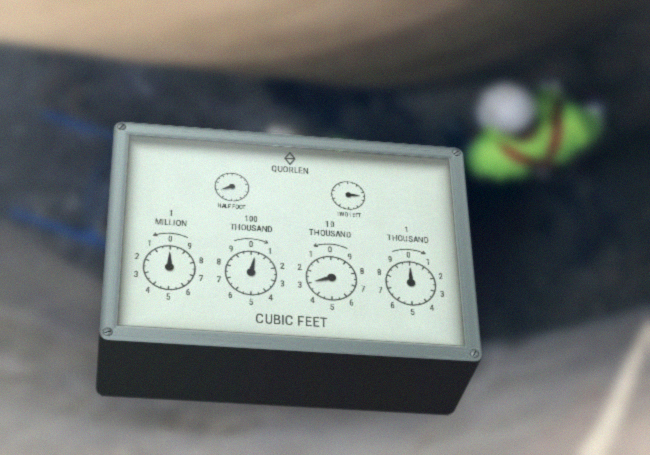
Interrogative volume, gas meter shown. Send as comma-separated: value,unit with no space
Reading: 3000,ft³
